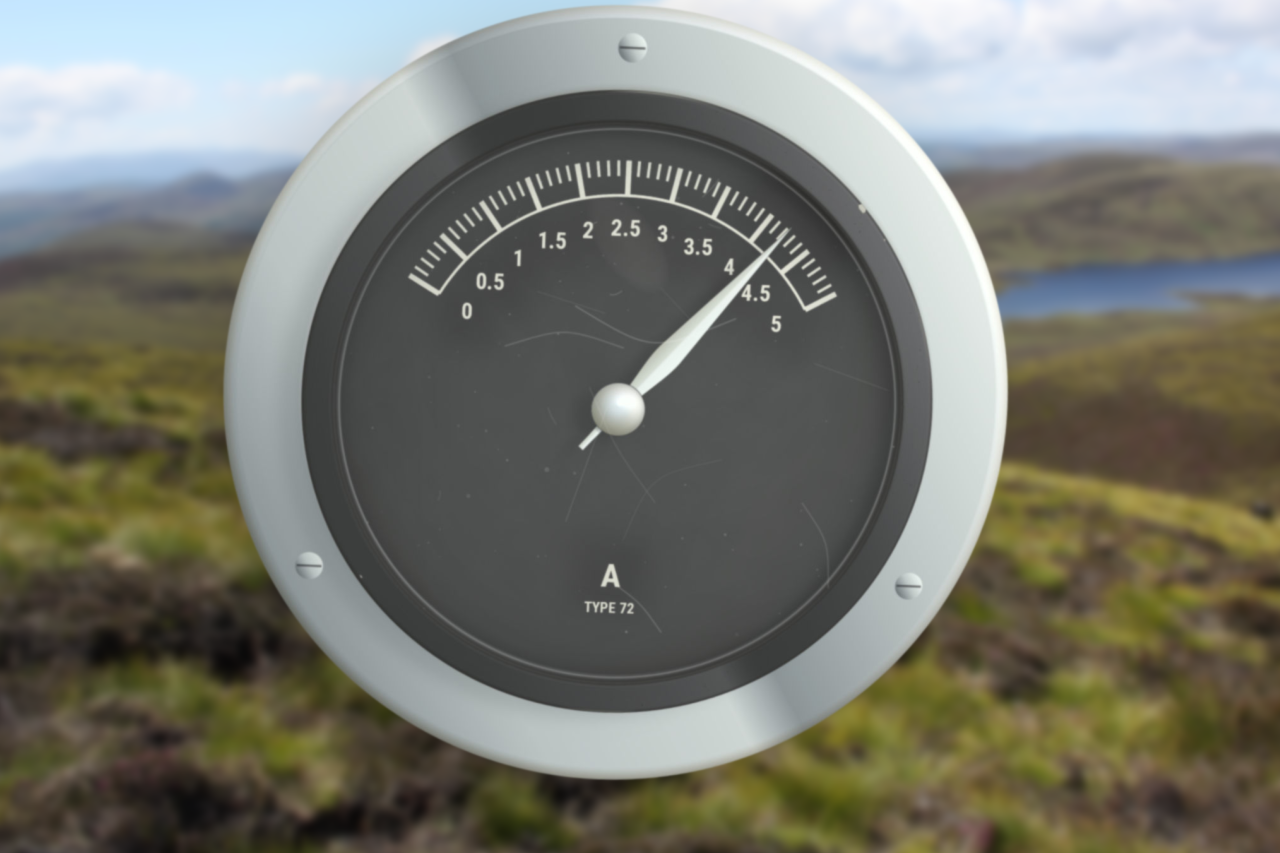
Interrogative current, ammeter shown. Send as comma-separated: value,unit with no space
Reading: 4.2,A
